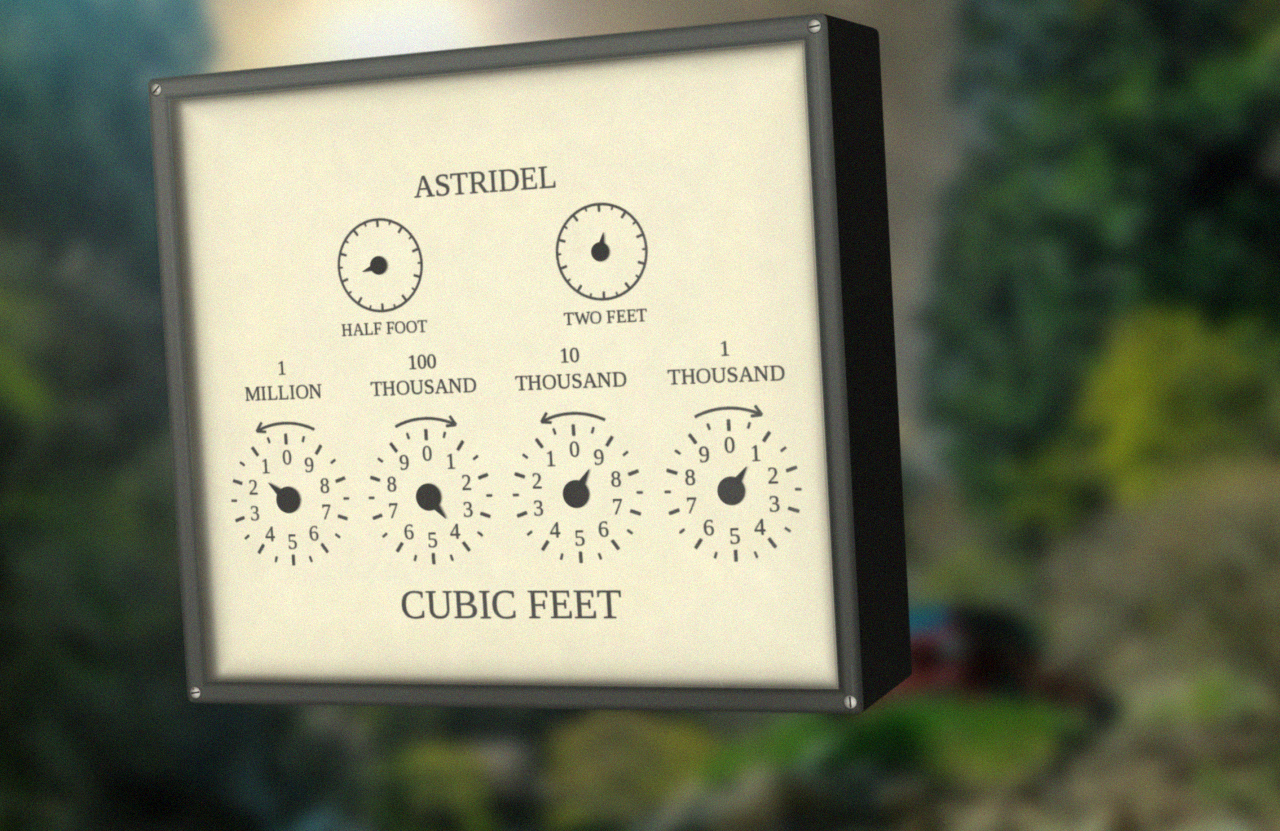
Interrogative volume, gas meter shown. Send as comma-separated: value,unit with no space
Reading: 139100,ft³
